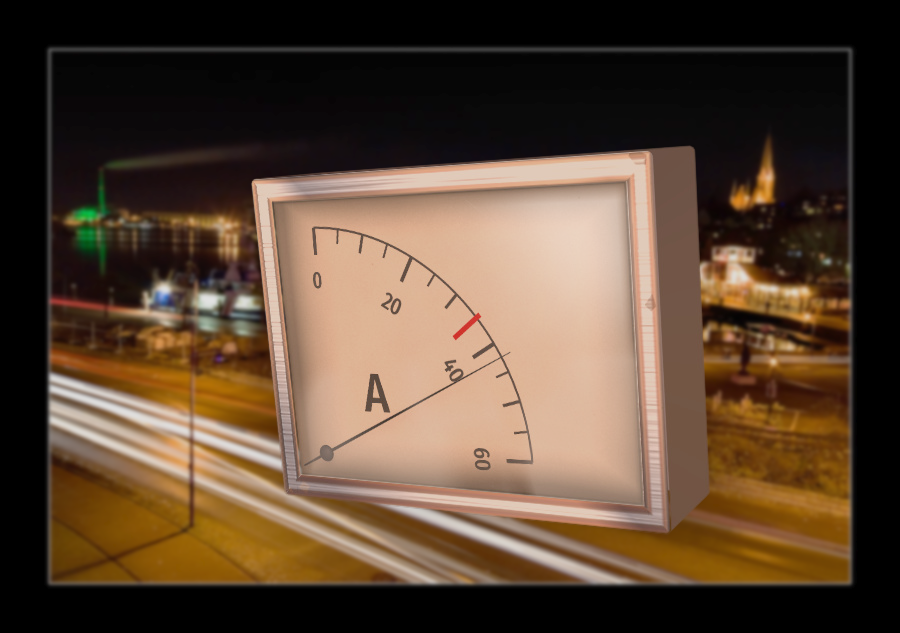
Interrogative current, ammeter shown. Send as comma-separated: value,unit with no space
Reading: 42.5,A
